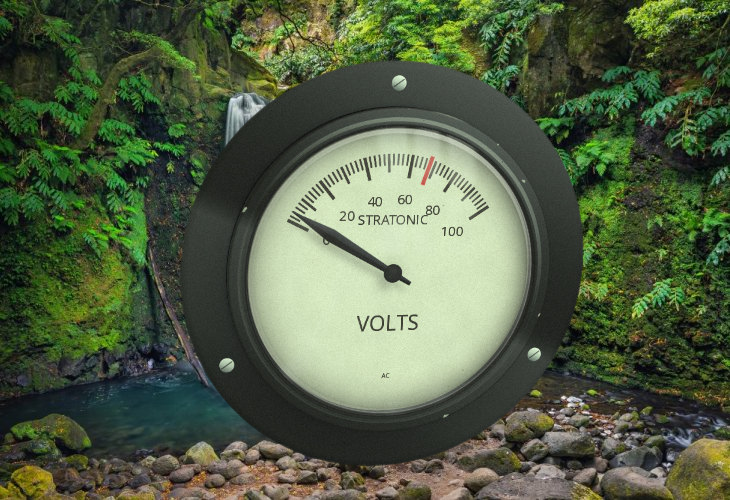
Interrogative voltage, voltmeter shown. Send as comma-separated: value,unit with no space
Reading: 4,V
